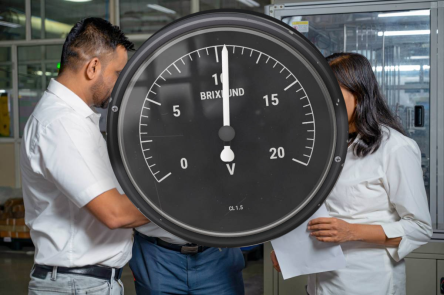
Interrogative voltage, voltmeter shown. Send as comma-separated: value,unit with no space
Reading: 10.5,V
